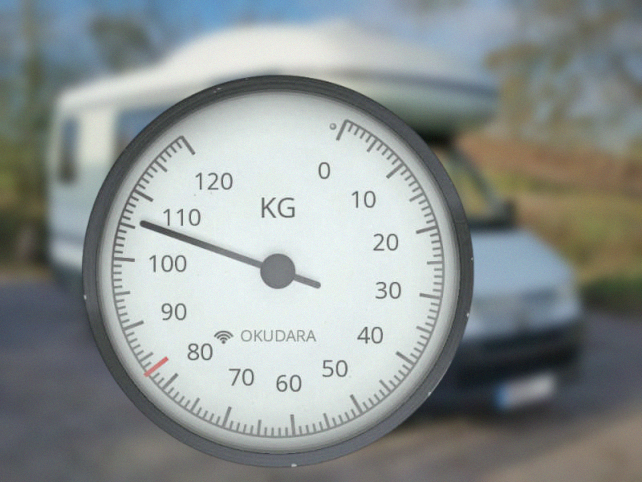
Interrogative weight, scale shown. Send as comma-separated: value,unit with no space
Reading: 106,kg
